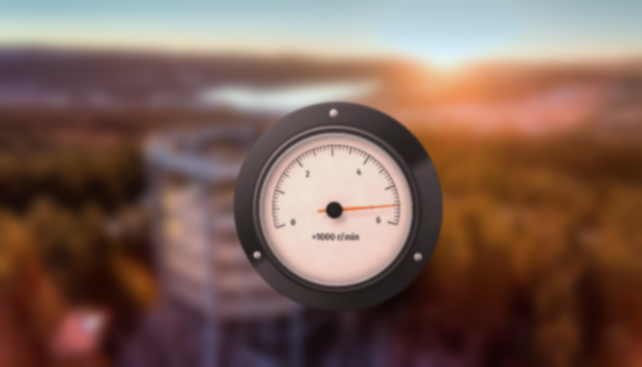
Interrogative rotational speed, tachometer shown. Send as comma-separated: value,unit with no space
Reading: 5500,rpm
